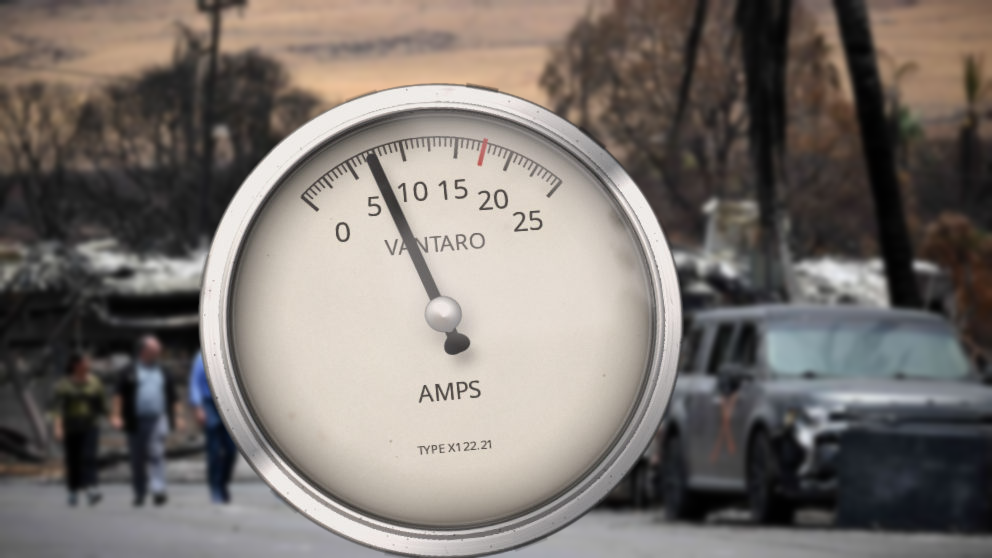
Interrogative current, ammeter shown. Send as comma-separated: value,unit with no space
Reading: 7,A
